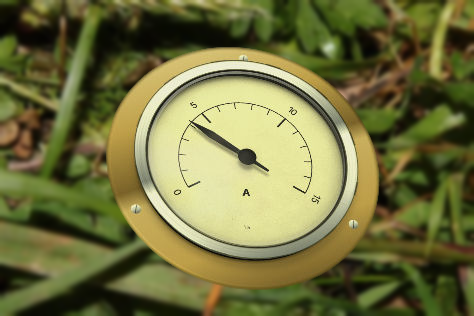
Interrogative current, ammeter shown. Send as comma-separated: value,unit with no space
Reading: 4,A
